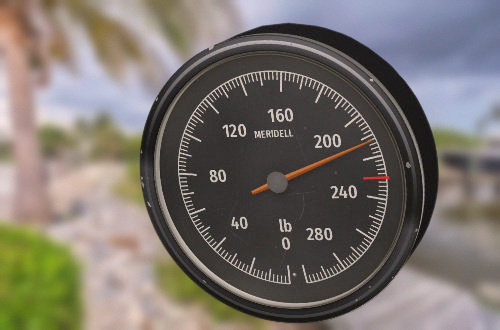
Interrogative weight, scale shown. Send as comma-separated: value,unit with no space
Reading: 212,lb
